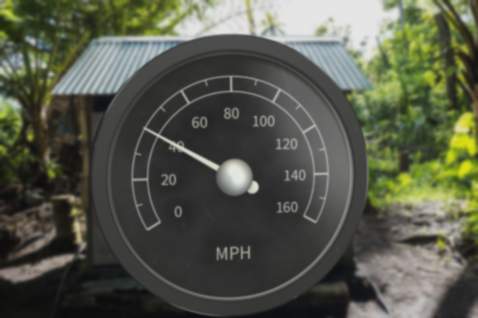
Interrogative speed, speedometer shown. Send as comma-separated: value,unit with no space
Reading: 40,mph
